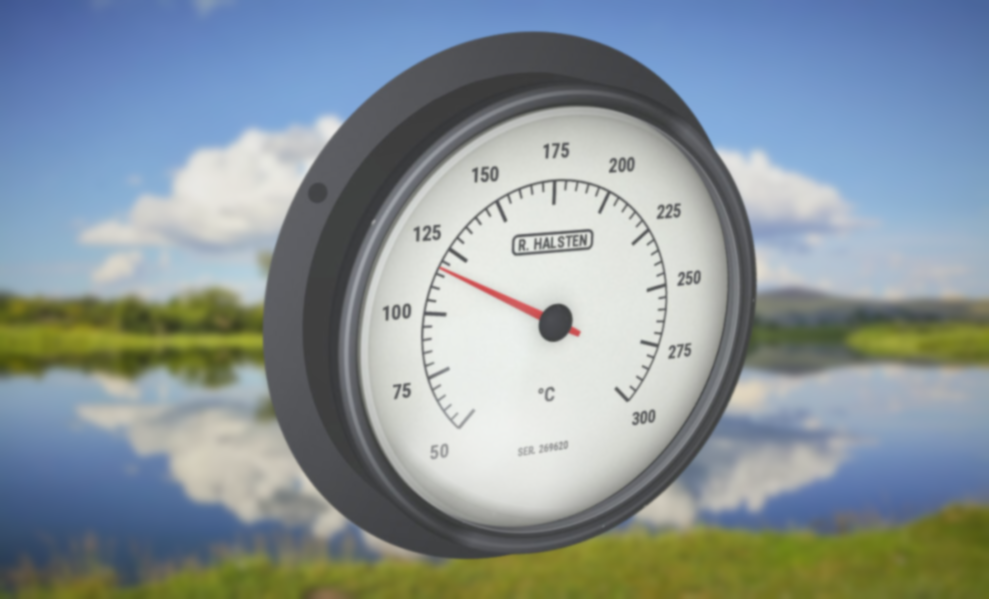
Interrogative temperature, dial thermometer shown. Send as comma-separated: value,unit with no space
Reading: 117.5,°C
